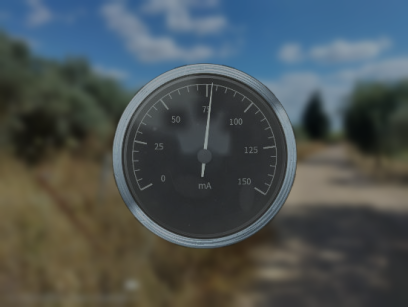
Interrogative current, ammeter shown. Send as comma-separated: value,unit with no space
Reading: 77.5,mA
